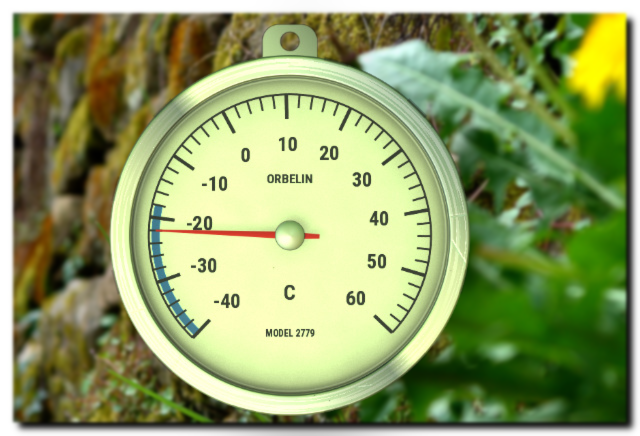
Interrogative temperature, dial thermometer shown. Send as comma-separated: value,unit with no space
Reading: -22,°C
